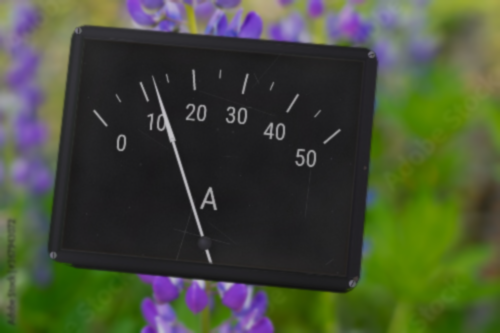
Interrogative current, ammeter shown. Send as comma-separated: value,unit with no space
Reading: 12.5,A
